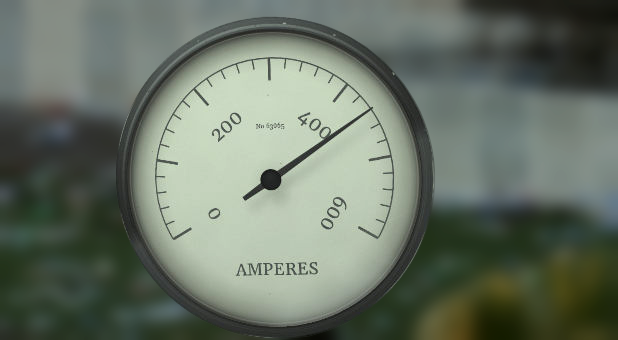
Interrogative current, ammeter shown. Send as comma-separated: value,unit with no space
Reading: 440,A
